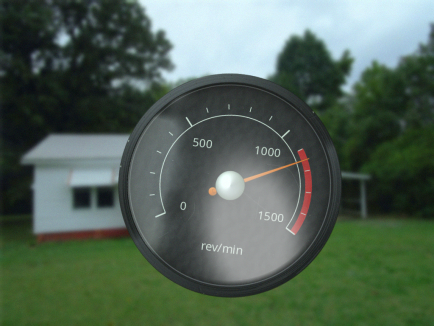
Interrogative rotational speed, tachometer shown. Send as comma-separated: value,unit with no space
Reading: 1150,rpm
